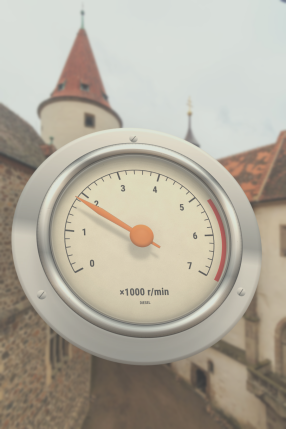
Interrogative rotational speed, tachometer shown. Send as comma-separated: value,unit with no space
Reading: 1800,rpm
